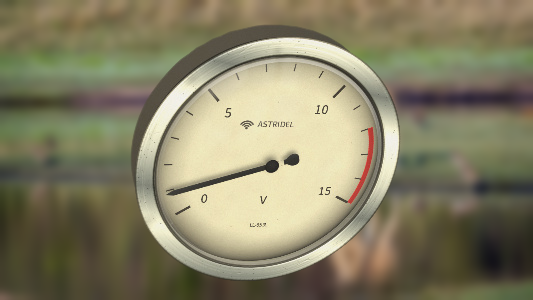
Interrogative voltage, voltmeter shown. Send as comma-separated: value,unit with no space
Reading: 1,V
